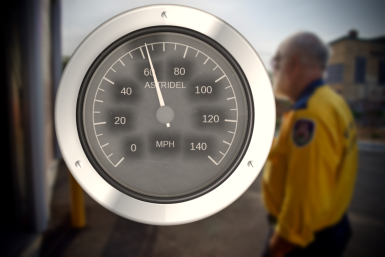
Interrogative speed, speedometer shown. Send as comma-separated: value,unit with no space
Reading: 62.5,mph
